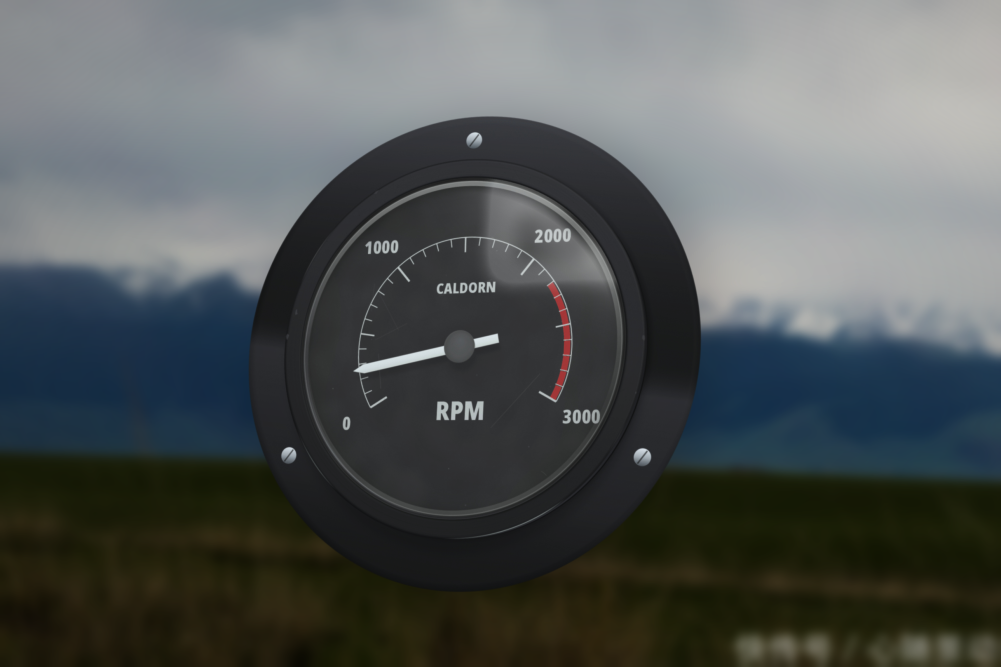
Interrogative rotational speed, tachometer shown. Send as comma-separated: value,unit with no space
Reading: 250,rpm
